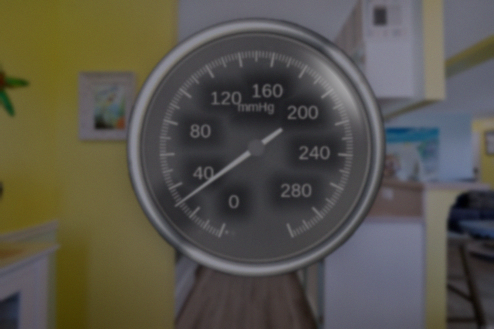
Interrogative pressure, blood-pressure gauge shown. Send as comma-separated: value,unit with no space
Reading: 30,mmHg
